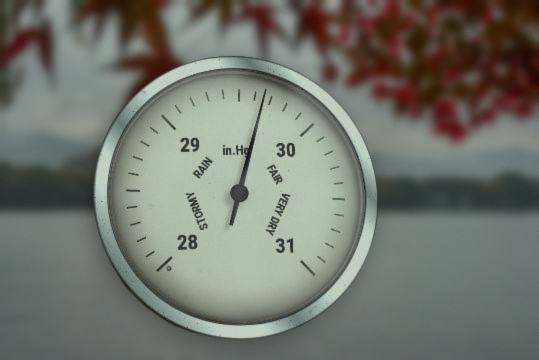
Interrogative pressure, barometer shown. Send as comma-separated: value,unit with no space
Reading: 29.65,inHg
